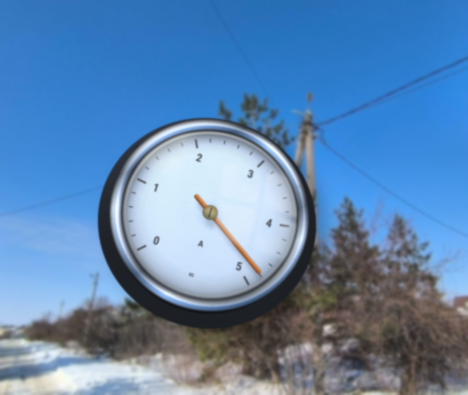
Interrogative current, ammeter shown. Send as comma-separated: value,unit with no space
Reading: 4.8,A
